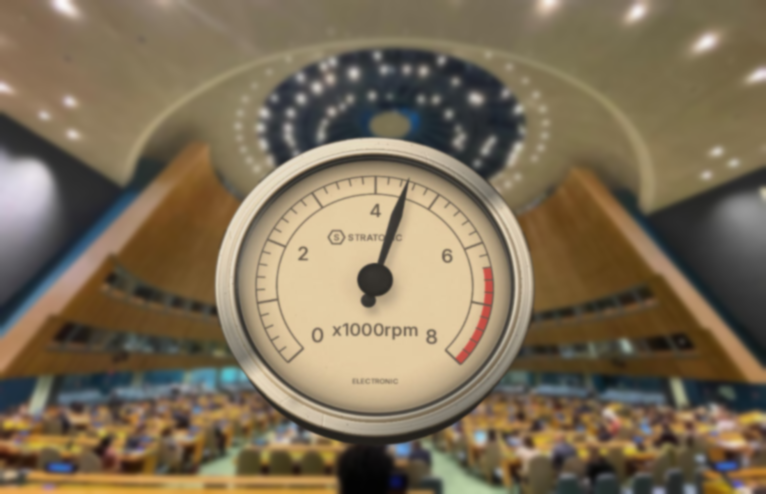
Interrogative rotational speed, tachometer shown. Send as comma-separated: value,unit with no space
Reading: 4500,rpm
